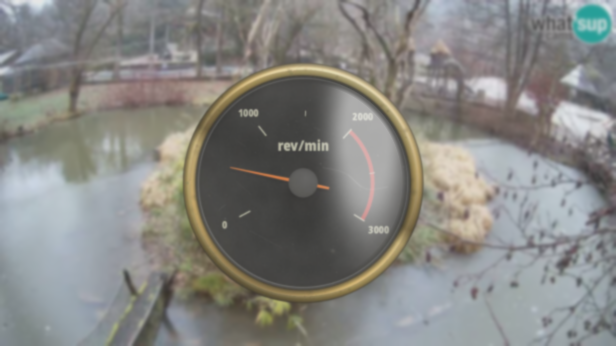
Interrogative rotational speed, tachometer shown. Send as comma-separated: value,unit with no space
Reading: 500,rpm
